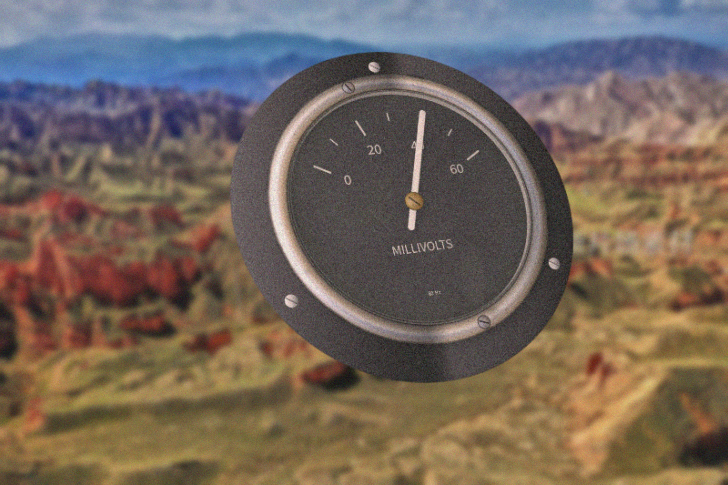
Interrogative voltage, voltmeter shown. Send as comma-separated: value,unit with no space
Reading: 40,mV
